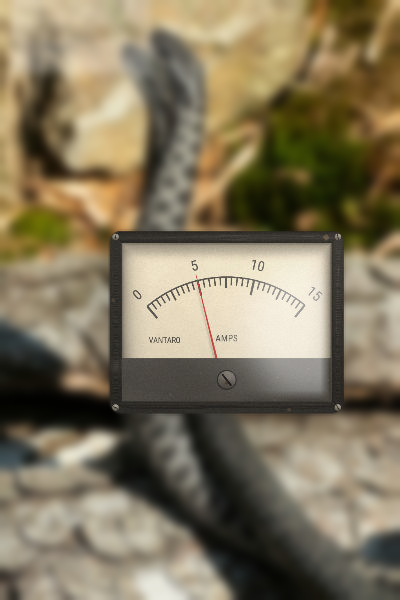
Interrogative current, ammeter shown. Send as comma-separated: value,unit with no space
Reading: 5,A
